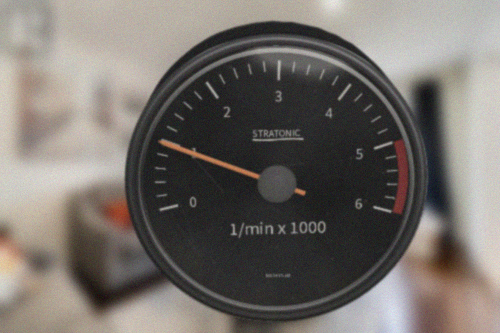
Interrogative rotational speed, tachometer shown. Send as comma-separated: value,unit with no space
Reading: 1000,rpm
